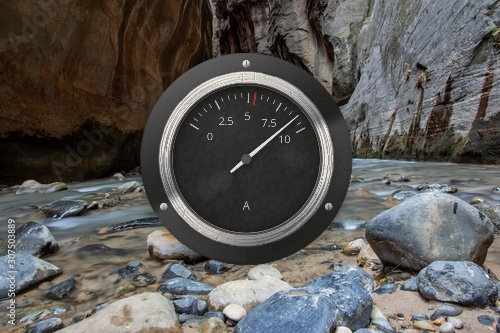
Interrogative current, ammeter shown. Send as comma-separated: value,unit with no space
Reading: 9,A
